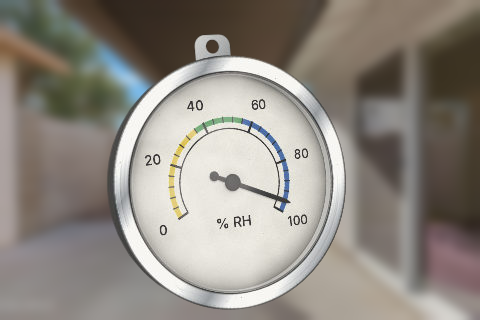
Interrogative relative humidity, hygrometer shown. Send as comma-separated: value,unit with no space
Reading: 96,%
